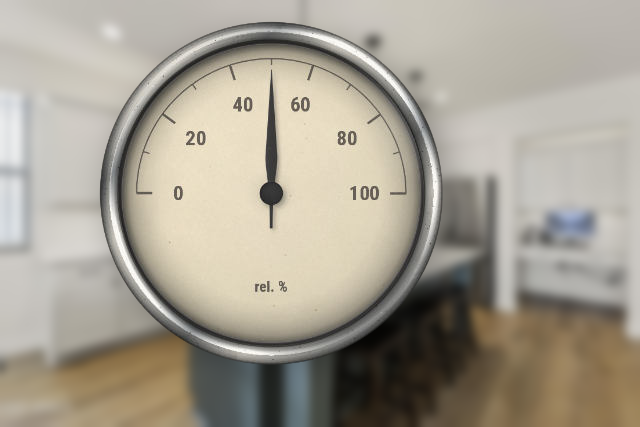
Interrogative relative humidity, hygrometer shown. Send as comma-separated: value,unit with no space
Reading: 50,%
